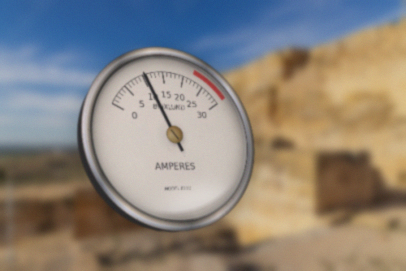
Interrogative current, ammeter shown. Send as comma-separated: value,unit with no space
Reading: 10,A
